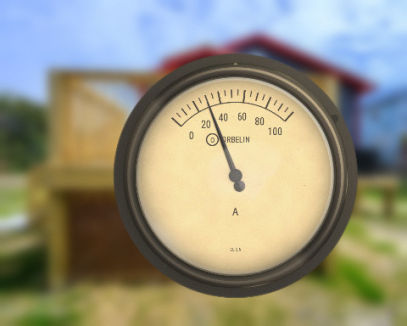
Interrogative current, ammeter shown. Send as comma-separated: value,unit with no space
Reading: 30,A
